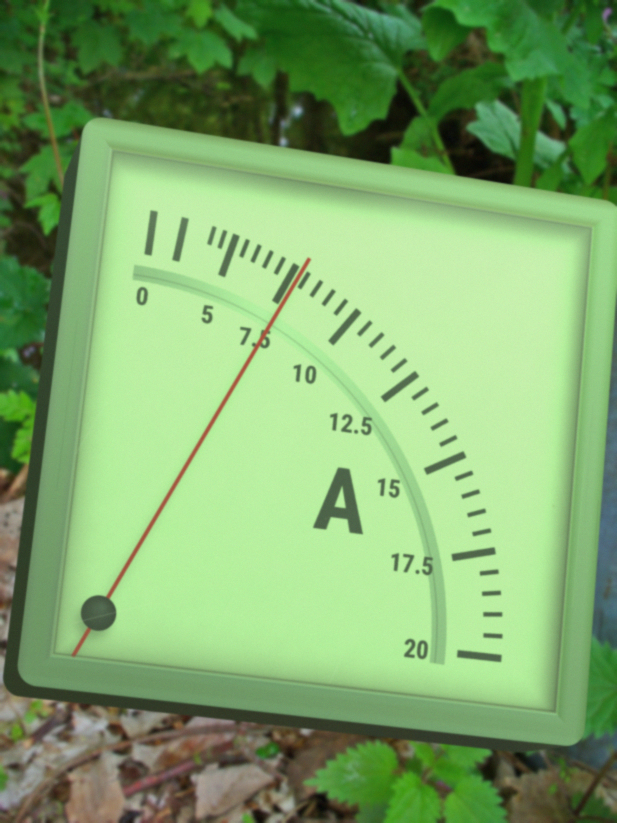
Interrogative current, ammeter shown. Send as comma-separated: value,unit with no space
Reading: 7.75,A
